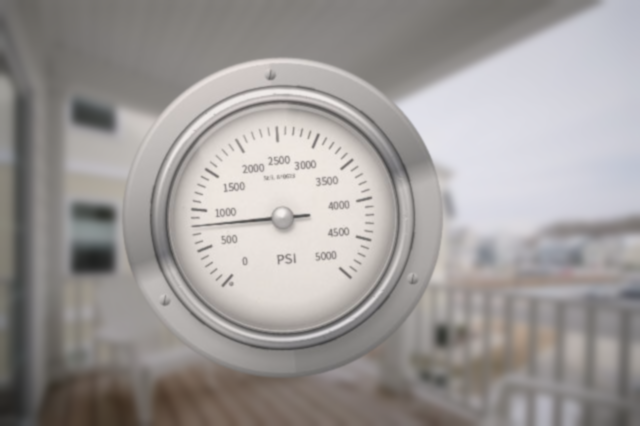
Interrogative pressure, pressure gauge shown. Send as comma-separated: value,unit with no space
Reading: 800,psi
